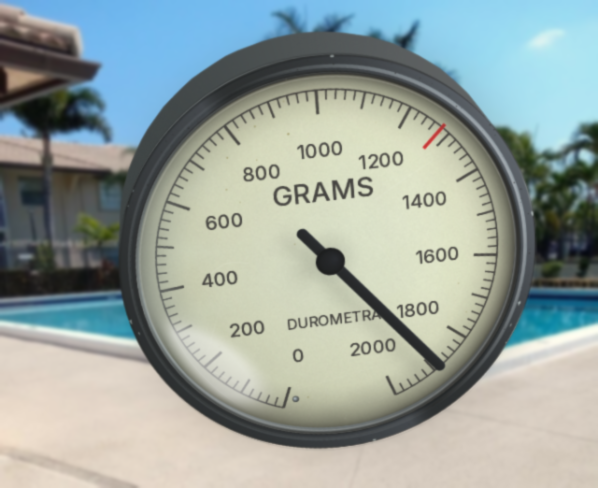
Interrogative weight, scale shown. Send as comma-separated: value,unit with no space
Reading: 1880,g
